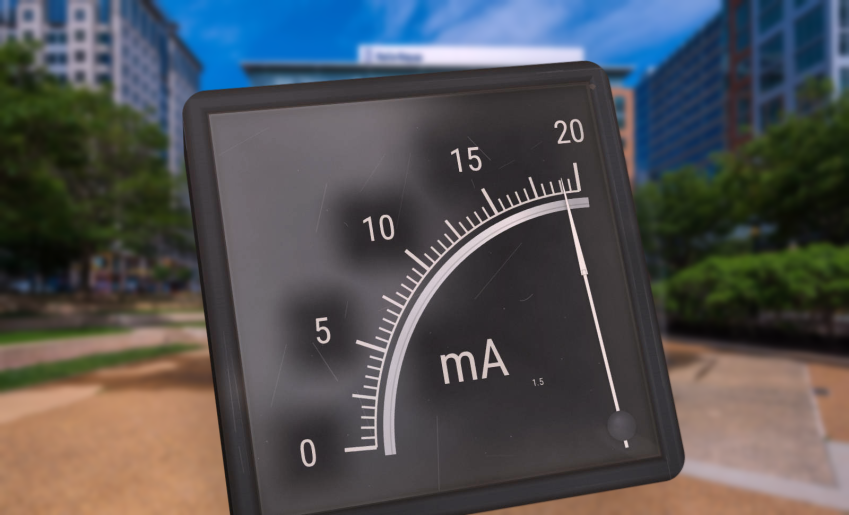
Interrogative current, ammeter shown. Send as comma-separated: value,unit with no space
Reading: 19,mA
